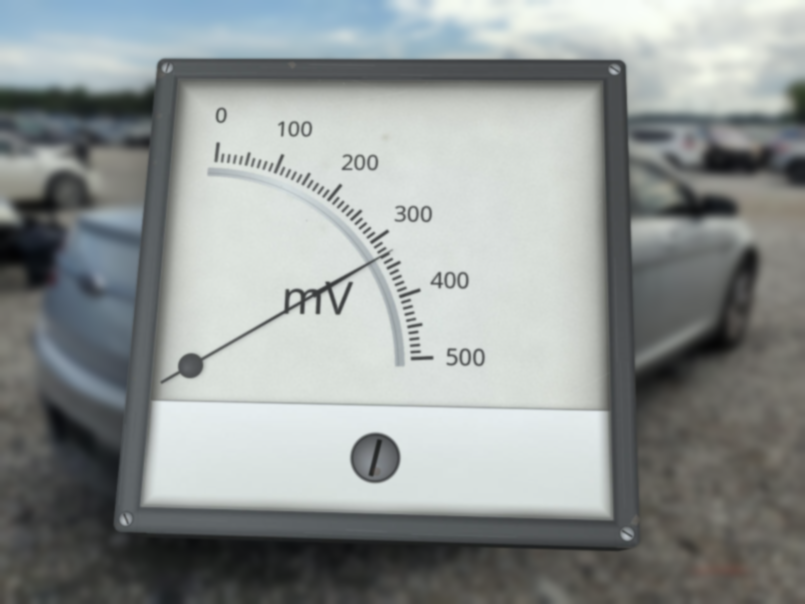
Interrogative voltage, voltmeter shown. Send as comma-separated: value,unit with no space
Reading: 330,mV
